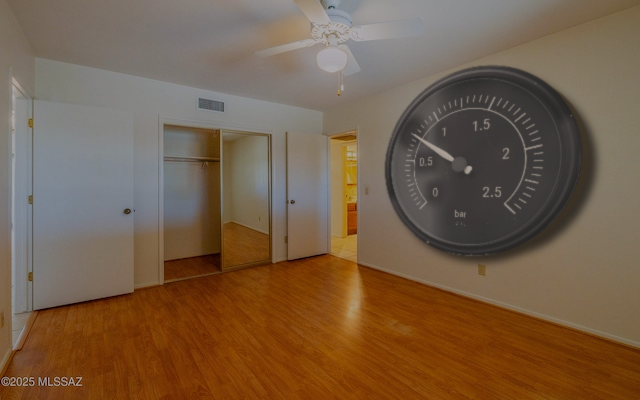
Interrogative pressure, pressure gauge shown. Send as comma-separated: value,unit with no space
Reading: 0.75,bar
